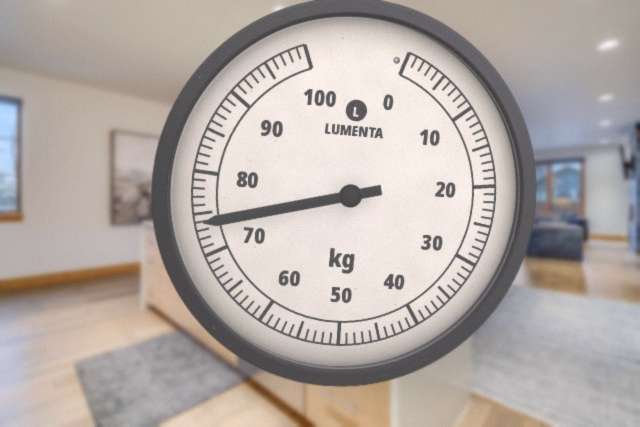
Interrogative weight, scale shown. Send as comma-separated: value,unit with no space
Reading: 74,kg
